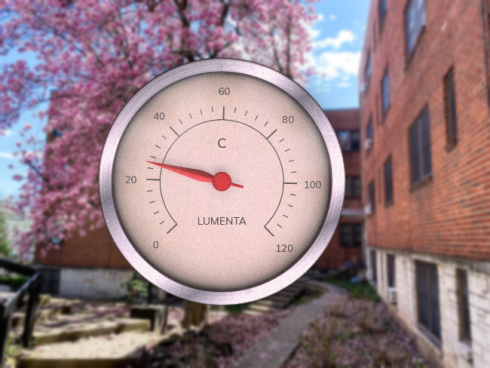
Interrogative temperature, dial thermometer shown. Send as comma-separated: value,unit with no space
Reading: 26,°C
